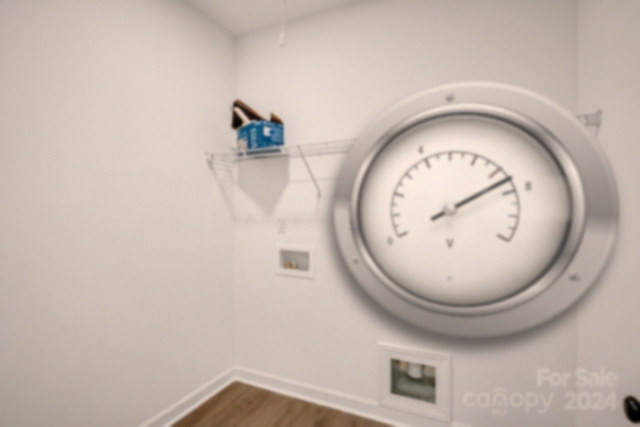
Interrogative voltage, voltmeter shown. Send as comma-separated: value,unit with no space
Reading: 7.5,V
